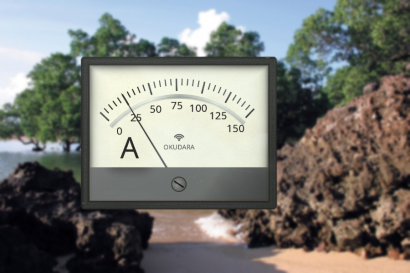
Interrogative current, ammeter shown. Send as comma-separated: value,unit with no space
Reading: 25,A
